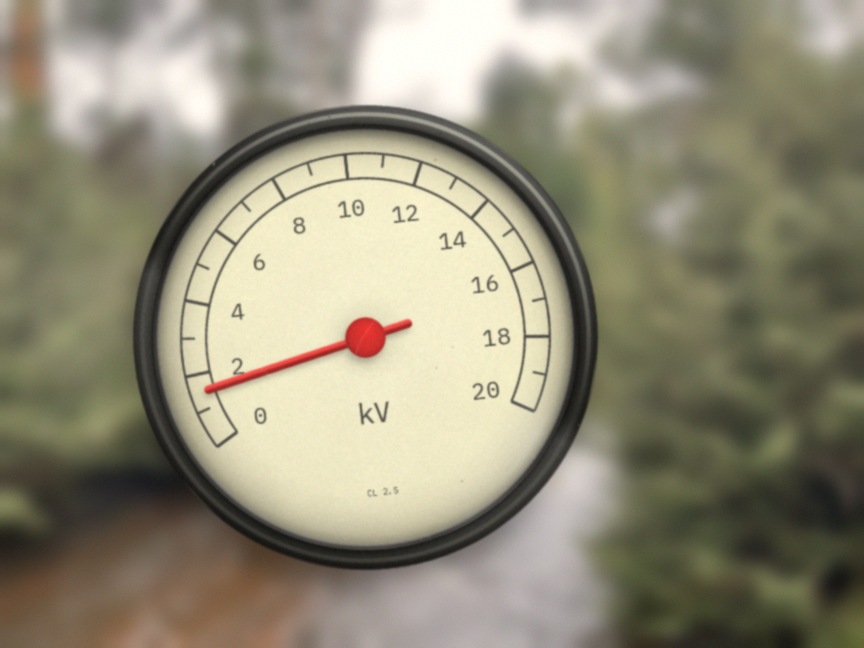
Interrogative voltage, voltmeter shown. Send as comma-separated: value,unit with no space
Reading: 1.5,kV
